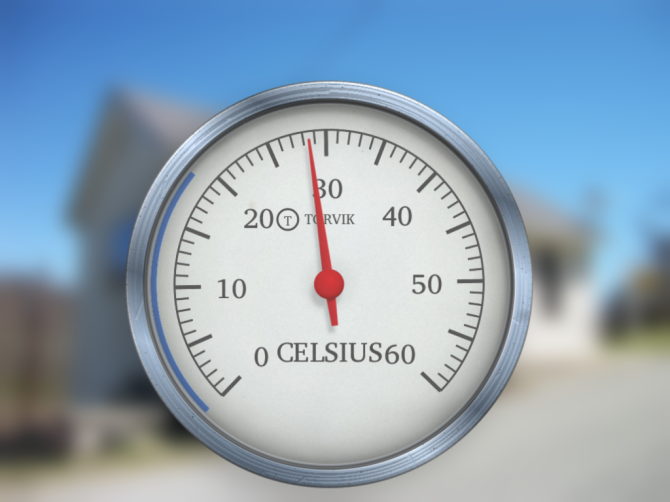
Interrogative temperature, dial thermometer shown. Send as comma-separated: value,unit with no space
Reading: 28.5,°C
